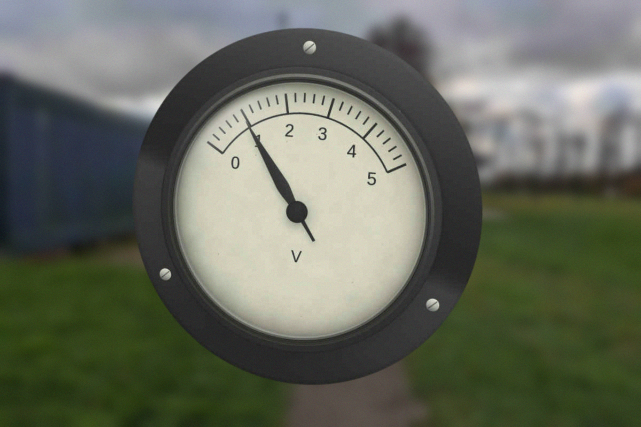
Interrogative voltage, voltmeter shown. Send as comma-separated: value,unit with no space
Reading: 1,V
